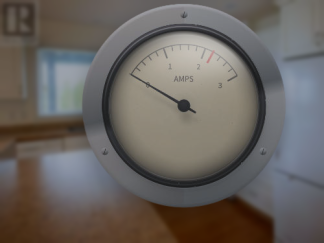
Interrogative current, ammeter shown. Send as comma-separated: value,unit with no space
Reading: 0,A
